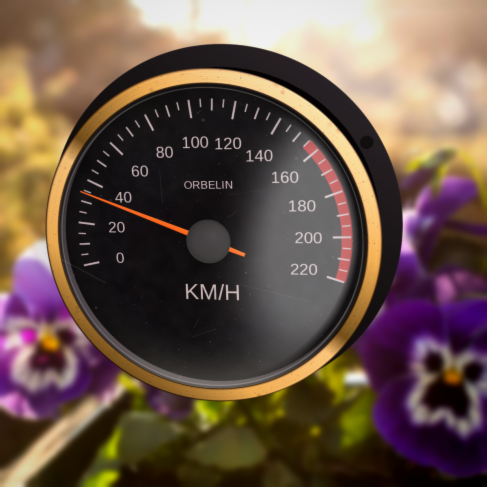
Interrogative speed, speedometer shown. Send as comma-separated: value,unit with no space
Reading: 35,km/h
